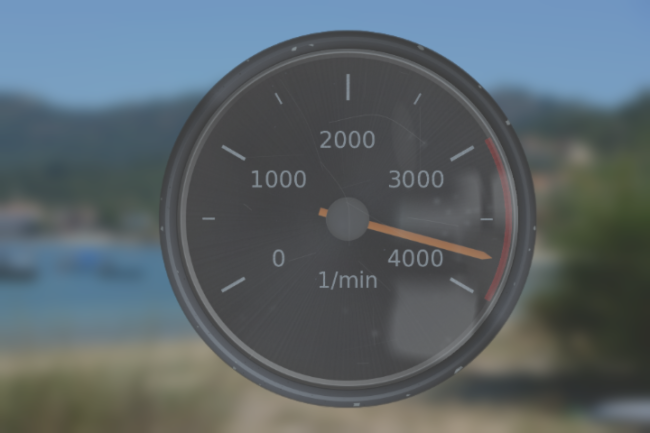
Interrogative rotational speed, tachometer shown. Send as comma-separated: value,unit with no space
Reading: 3750,rpm
